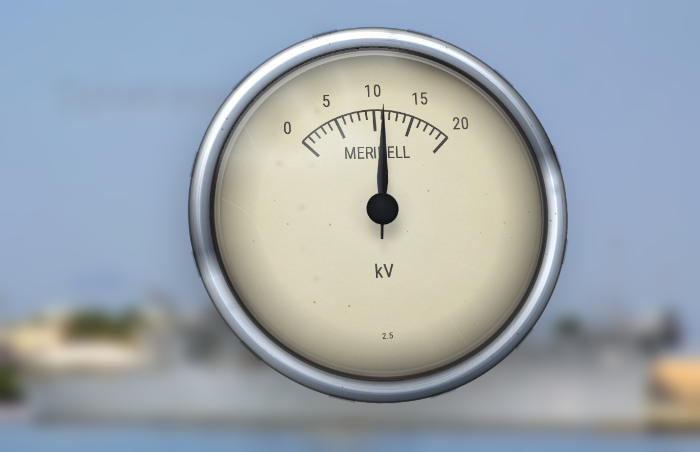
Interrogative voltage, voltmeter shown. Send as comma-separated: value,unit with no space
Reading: 11,kV
